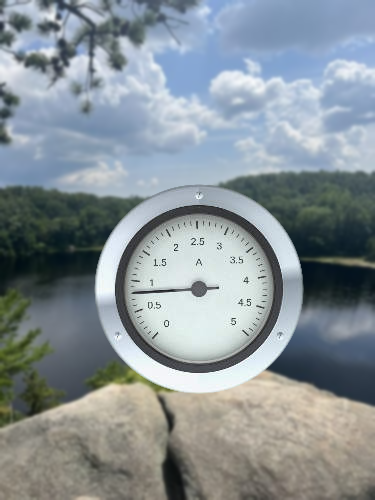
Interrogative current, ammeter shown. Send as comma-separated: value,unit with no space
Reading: 0.8,A
